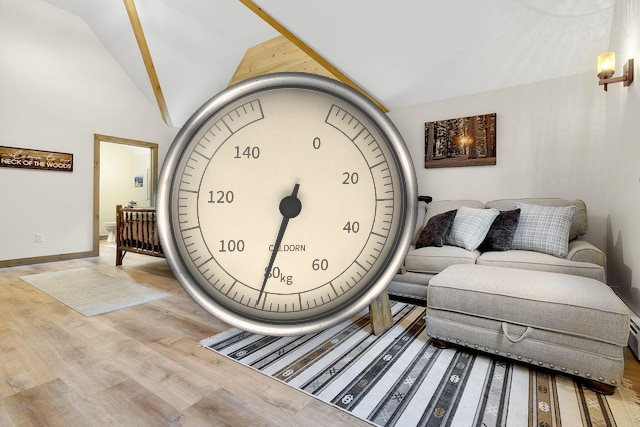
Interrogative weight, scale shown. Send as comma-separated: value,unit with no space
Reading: 82,kg
